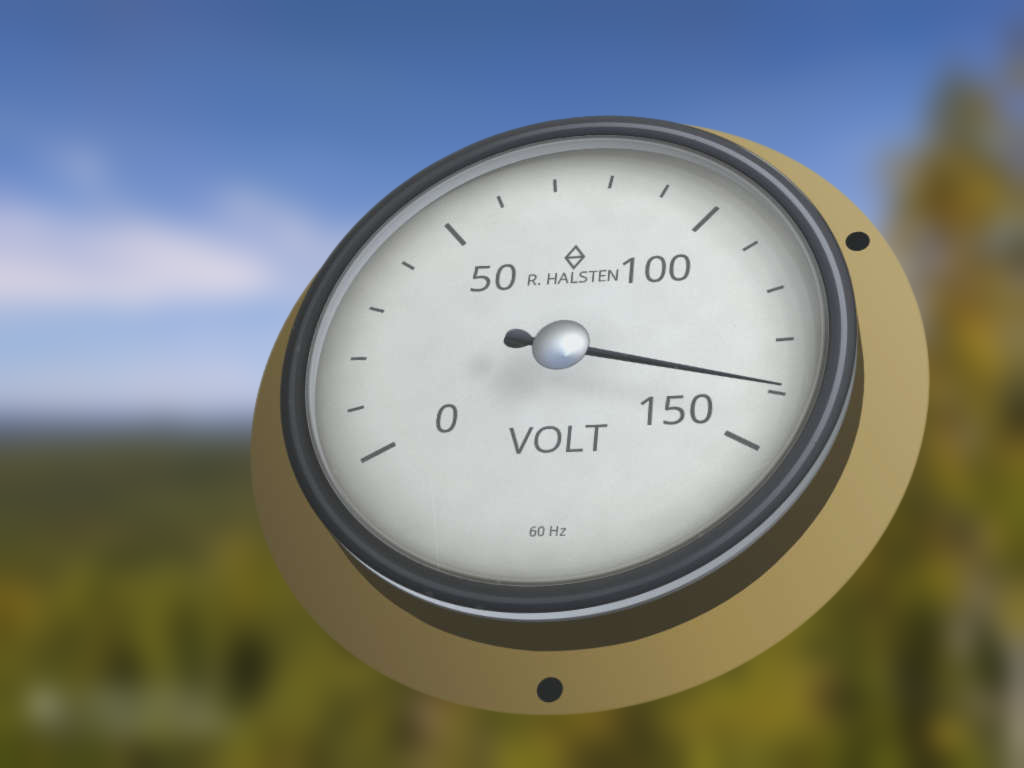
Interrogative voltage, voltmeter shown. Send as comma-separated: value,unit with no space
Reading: 140,V
